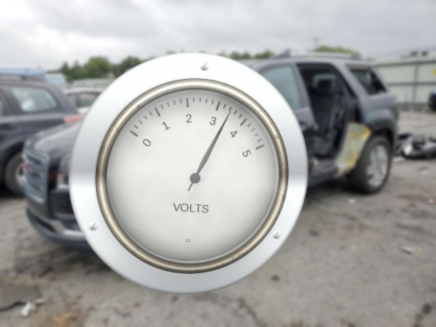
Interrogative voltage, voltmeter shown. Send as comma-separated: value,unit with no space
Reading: 3.4,V
